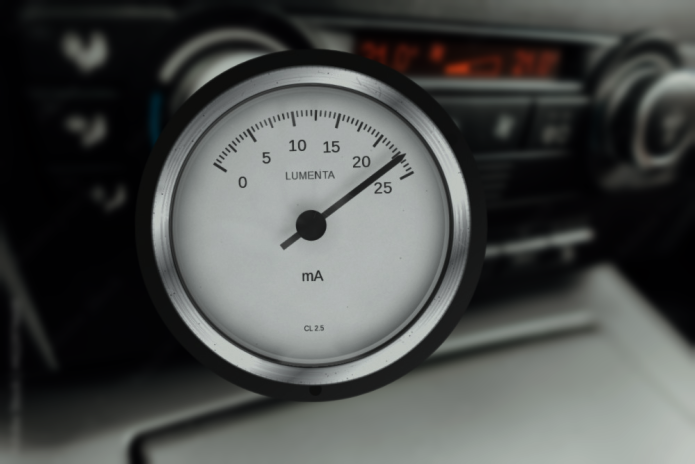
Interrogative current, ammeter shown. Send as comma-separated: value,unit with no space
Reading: 23,mA
